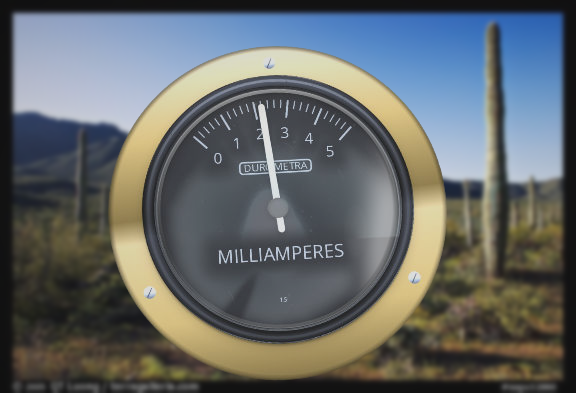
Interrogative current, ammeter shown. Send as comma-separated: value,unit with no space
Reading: 2.2,mA
